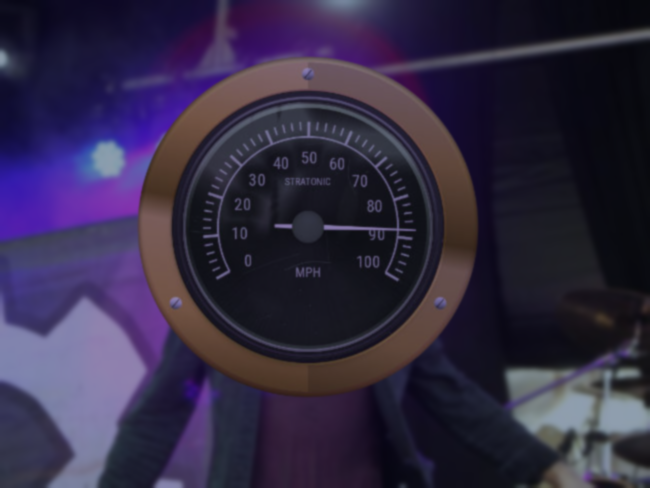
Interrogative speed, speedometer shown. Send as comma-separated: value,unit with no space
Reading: 88,mph
